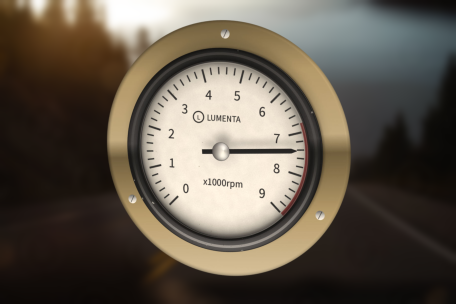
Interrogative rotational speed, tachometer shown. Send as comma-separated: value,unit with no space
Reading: 7400,rpm
